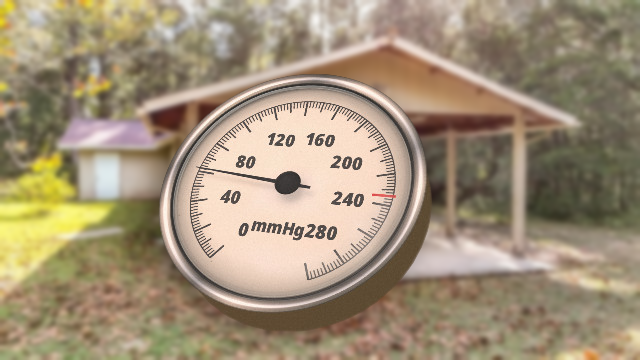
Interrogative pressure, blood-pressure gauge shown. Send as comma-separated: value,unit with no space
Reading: 60,mmHg
